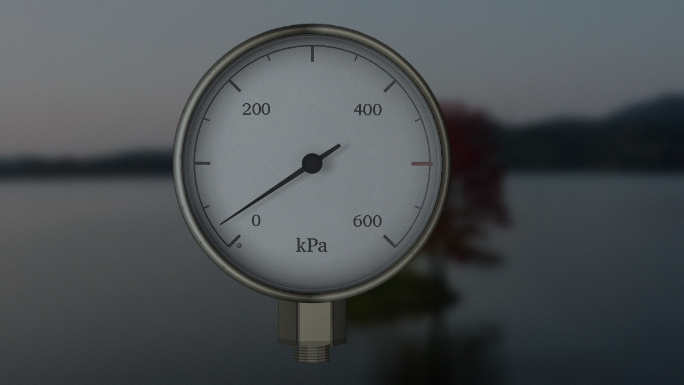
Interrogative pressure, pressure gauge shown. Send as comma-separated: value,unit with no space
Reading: 25,kPa
